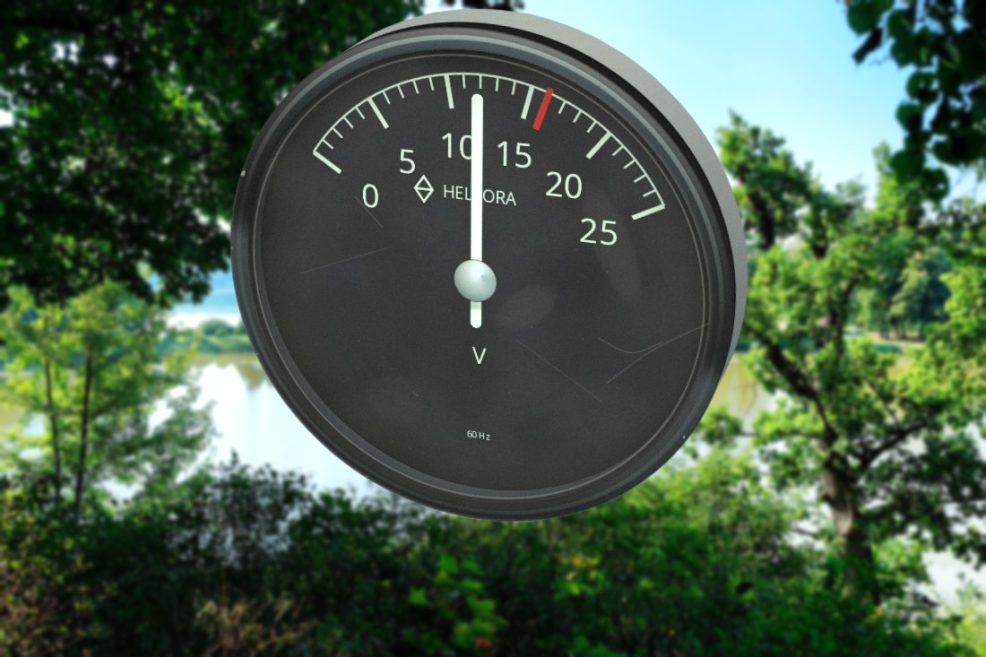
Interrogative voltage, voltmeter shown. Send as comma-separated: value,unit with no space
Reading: 12,V
